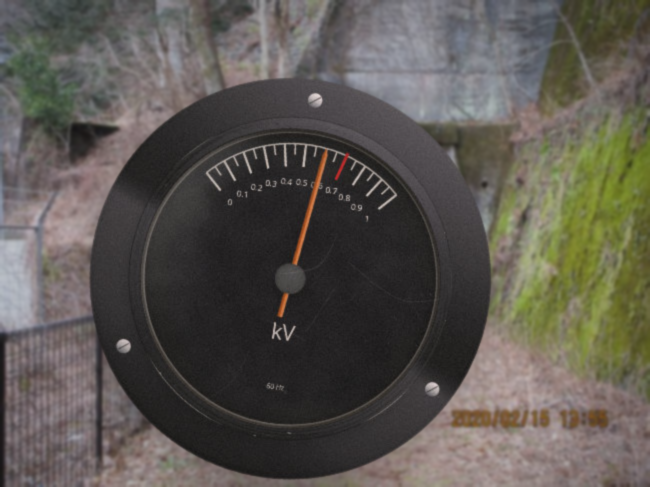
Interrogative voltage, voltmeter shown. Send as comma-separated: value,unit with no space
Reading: 0.6,kV
